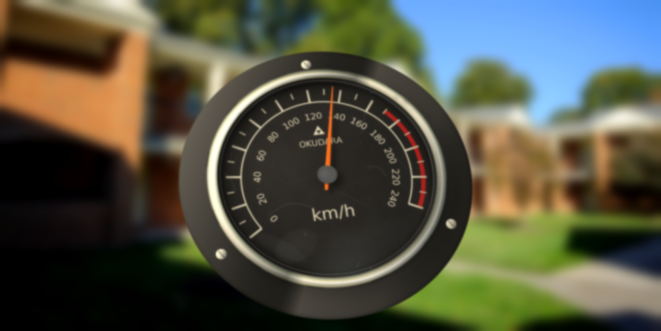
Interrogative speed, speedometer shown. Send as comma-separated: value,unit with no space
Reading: 135,km/h
